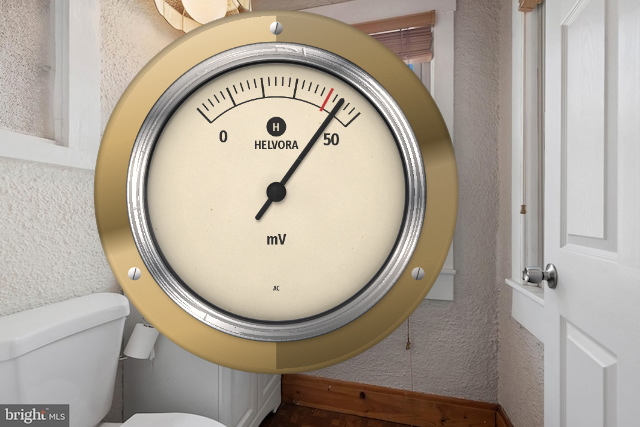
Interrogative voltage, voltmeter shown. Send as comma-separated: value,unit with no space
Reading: 44,mV
